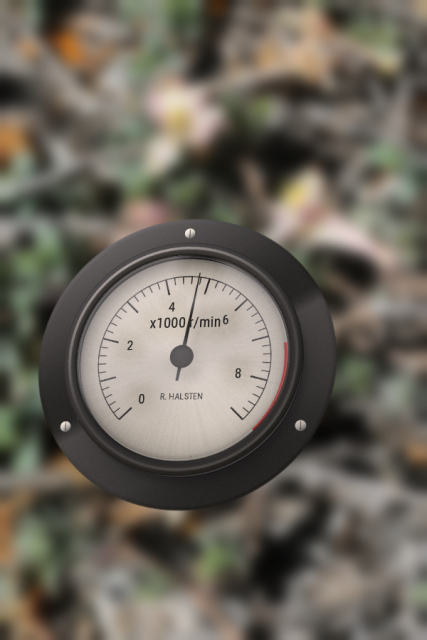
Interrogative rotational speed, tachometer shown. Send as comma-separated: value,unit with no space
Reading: 4800,rpm
